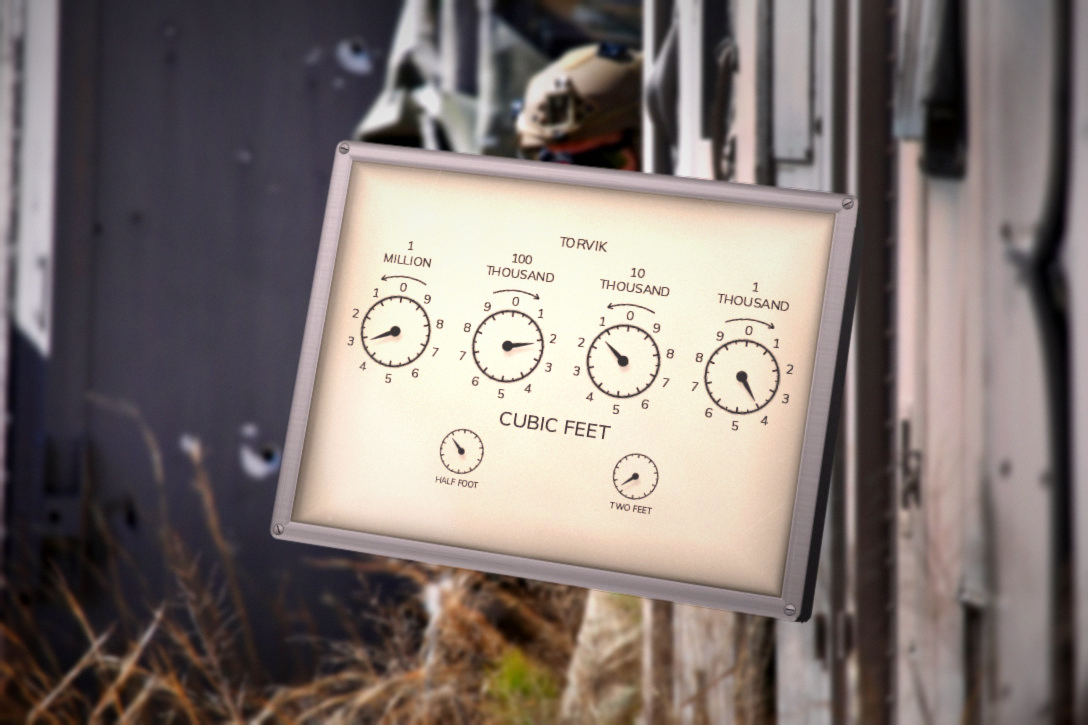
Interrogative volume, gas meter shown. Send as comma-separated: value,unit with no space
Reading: 321400,ft³
